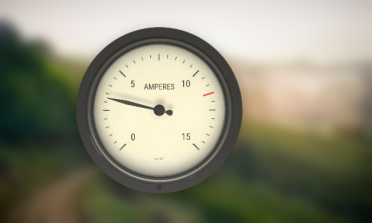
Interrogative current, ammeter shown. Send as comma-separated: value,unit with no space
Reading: 3.25,A
